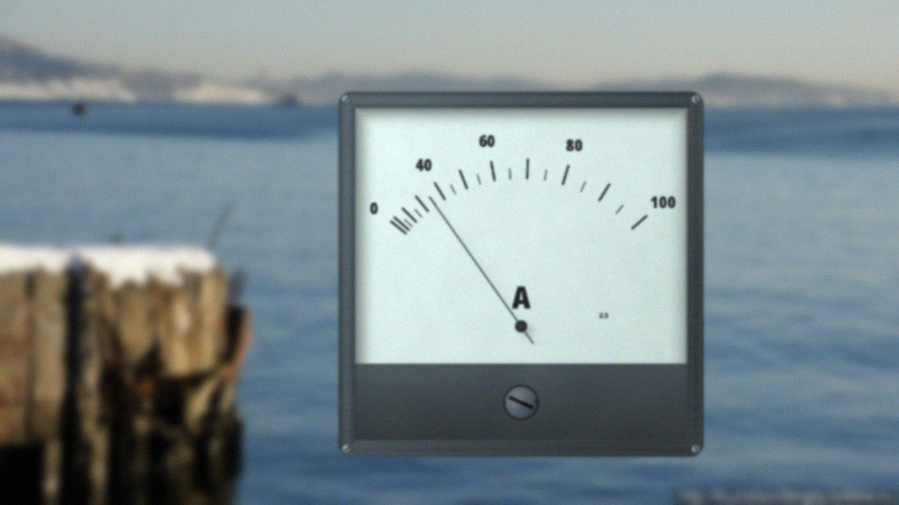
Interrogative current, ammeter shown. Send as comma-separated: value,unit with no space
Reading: 35,A
